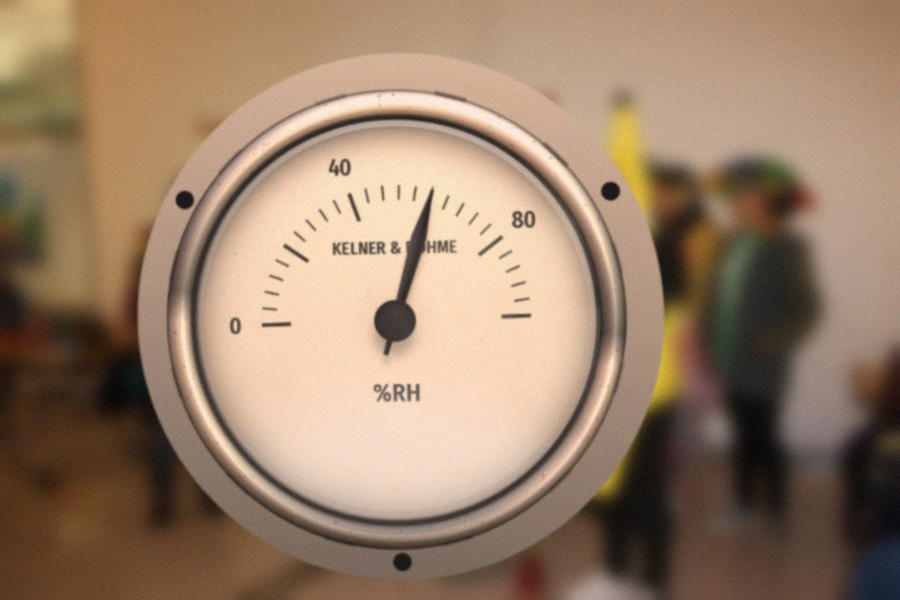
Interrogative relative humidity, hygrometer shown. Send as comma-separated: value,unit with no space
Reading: 60,%
